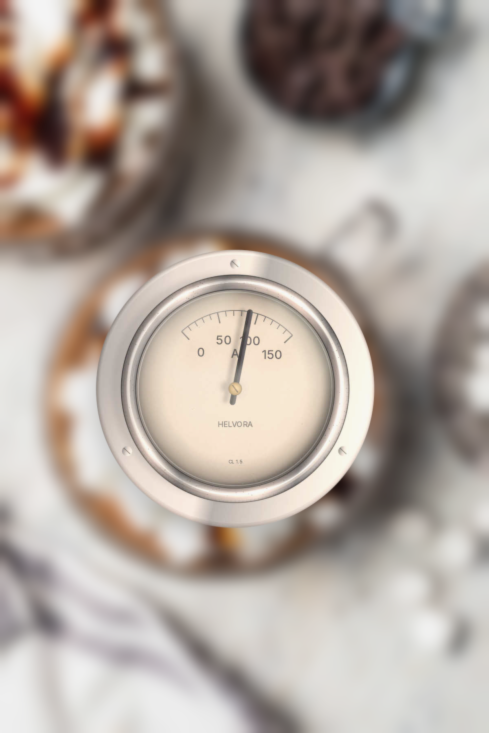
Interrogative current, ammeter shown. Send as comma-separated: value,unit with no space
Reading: 90,A
